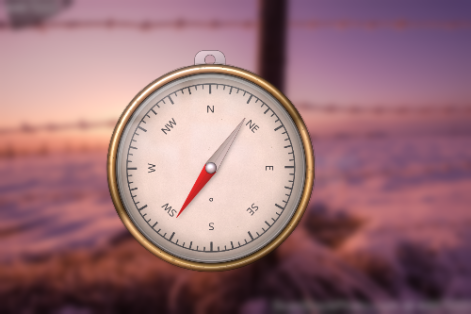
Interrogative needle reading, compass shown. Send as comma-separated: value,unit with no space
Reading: 215,°
